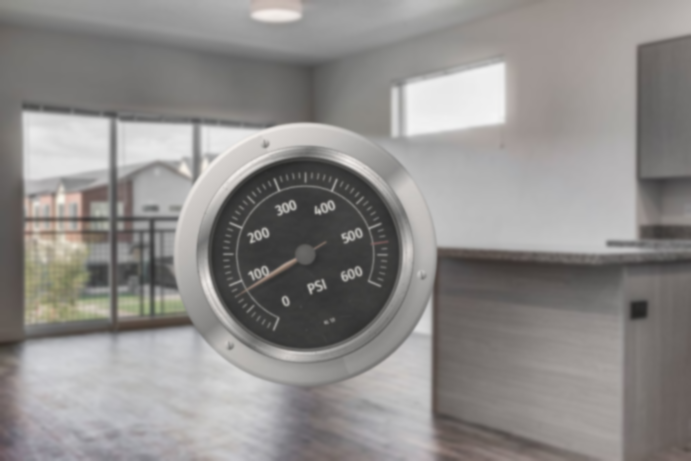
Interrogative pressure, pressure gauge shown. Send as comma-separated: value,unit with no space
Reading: 80,psi
